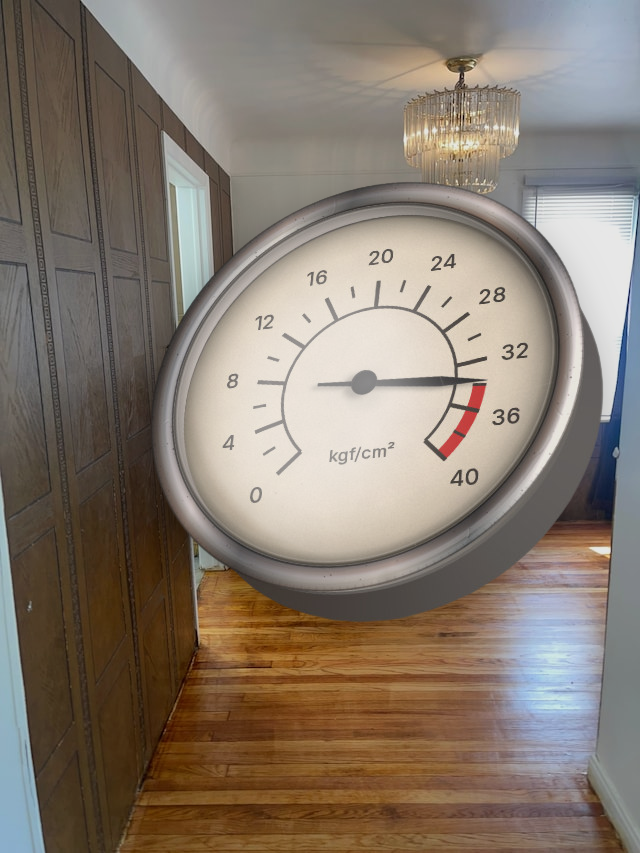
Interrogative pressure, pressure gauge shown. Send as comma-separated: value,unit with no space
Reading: 34,kg/cm²
